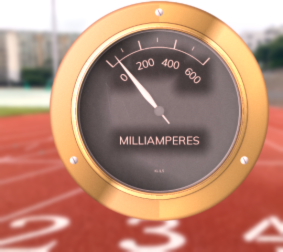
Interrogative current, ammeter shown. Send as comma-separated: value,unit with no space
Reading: 50,mA
